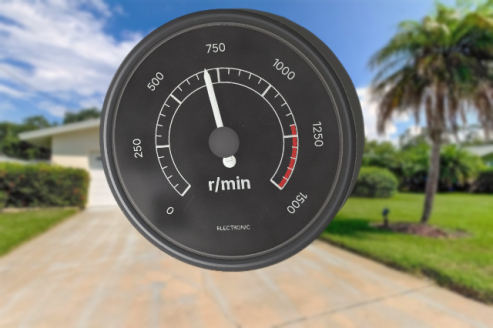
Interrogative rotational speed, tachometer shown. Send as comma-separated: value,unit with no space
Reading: 700,rpm
